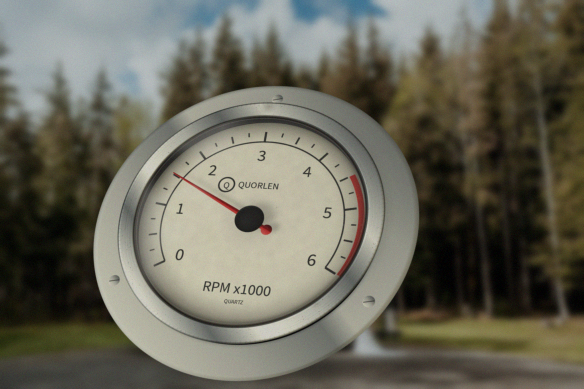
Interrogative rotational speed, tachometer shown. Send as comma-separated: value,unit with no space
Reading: 1500,rpm
